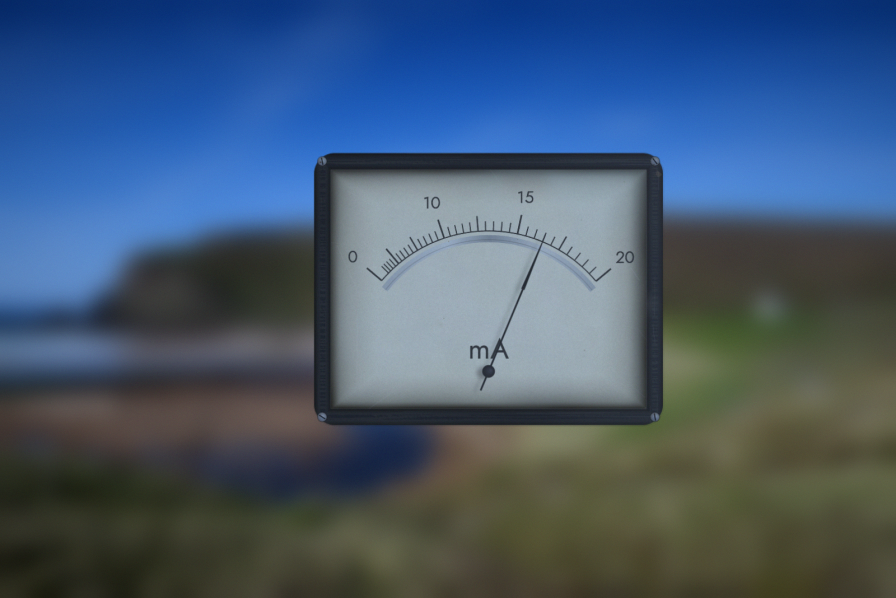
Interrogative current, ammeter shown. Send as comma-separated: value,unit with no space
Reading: 16.5,mA
